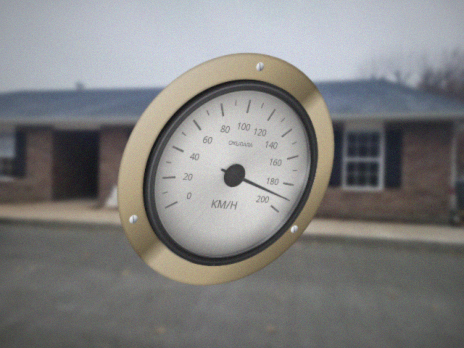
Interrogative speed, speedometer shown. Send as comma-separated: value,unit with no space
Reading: 190,km/h
